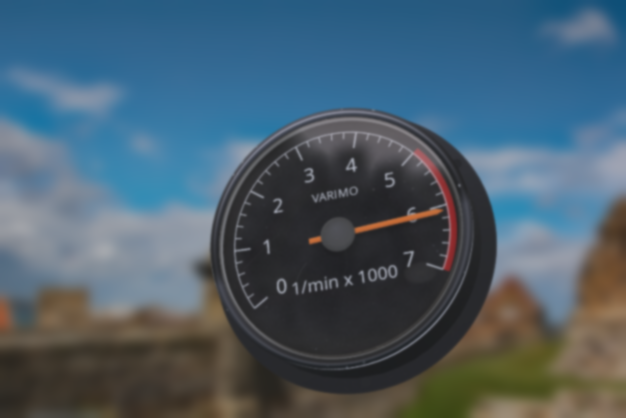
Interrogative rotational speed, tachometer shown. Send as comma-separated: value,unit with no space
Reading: 6100,rpm
